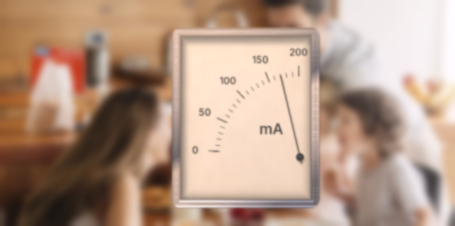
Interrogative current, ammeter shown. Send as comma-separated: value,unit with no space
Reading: 170,mA
